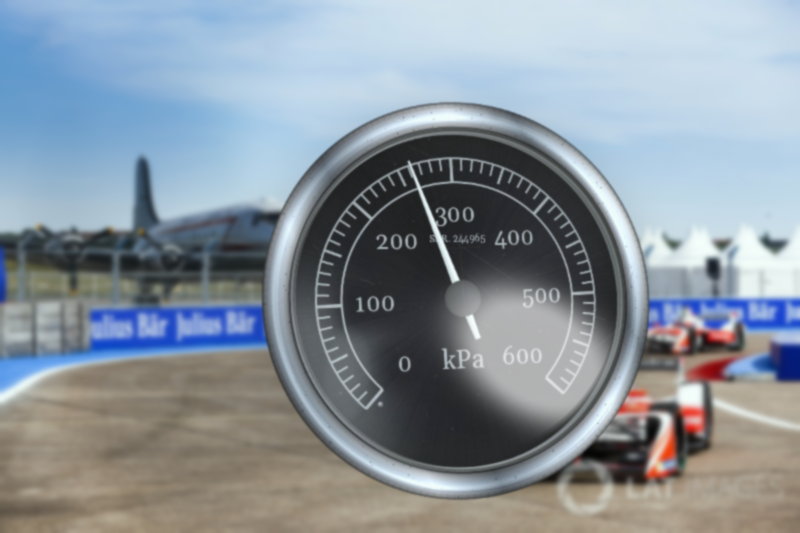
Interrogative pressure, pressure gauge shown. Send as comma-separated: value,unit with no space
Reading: 260,kPa
